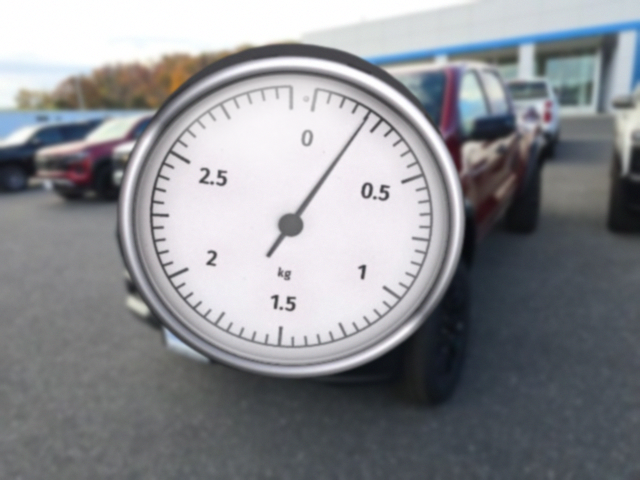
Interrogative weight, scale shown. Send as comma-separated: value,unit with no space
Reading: 0.2,kg
